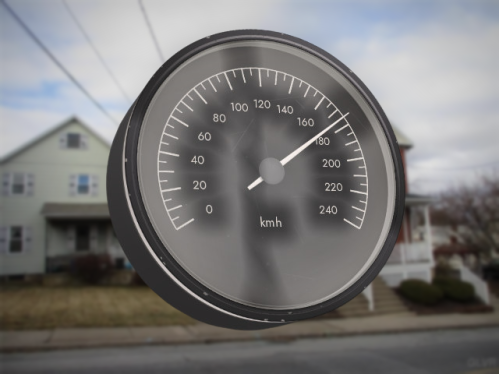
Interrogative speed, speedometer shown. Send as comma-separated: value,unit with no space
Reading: 175,km/h
